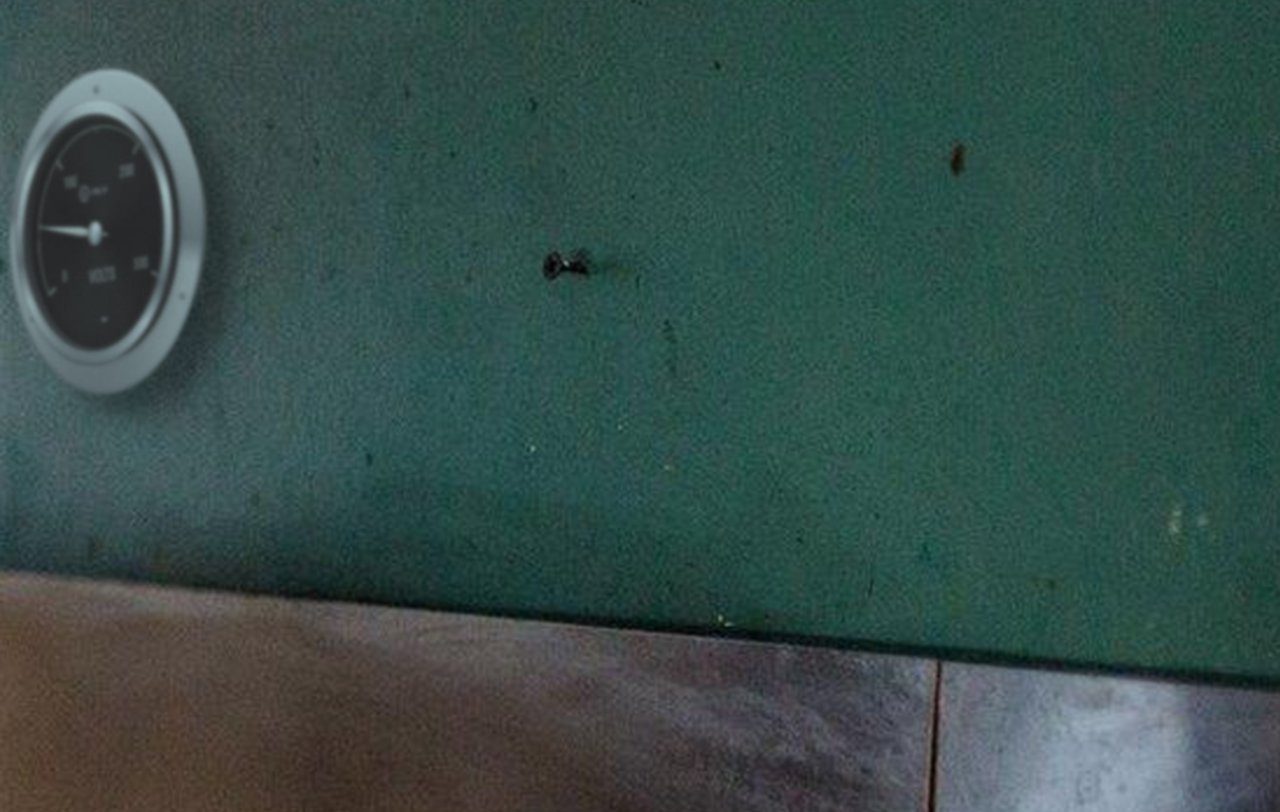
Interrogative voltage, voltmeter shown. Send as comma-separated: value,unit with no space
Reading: 50,V
